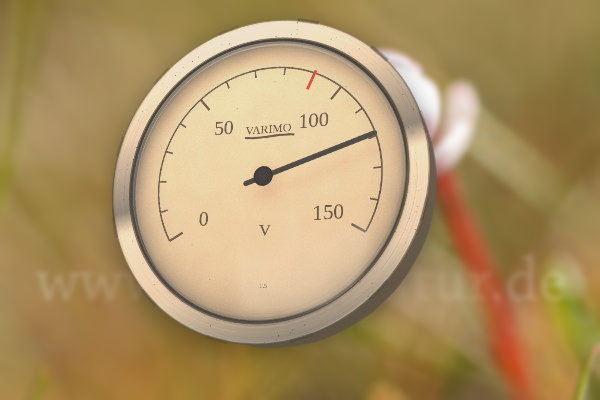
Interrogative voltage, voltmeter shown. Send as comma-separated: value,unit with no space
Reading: 120,V
